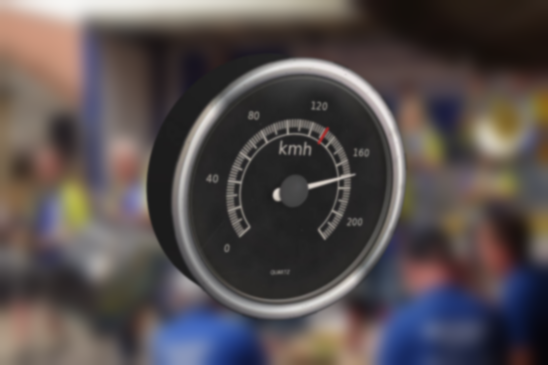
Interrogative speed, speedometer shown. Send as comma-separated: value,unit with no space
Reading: 170,km/h
